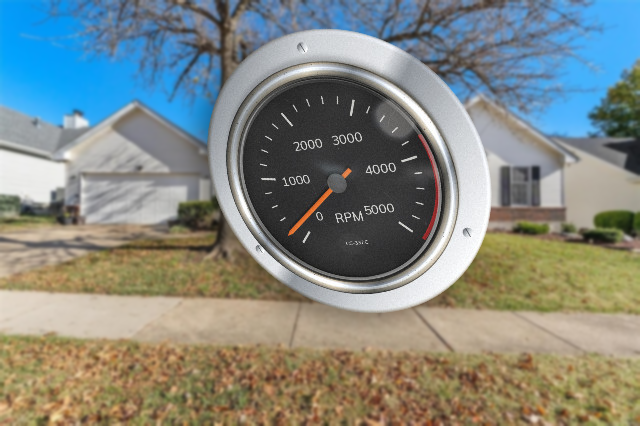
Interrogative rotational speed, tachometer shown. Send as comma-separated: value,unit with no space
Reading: 200,rpm
